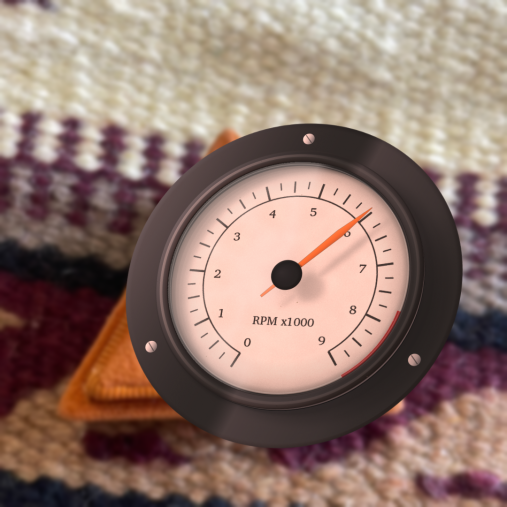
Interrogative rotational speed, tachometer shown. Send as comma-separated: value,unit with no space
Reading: 6000,rpm
